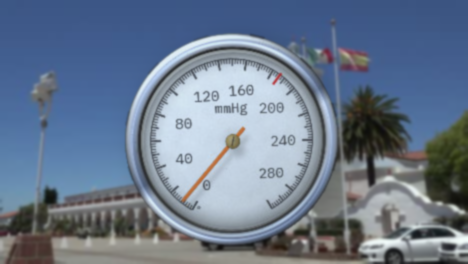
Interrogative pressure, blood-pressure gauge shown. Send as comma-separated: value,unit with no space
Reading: 10,mmHg
